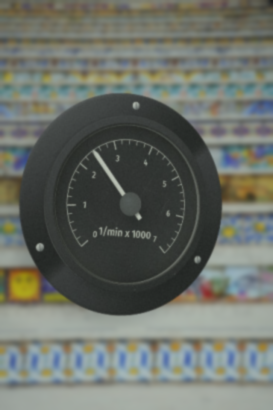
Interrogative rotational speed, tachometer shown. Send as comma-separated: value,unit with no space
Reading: 2400,rpm
